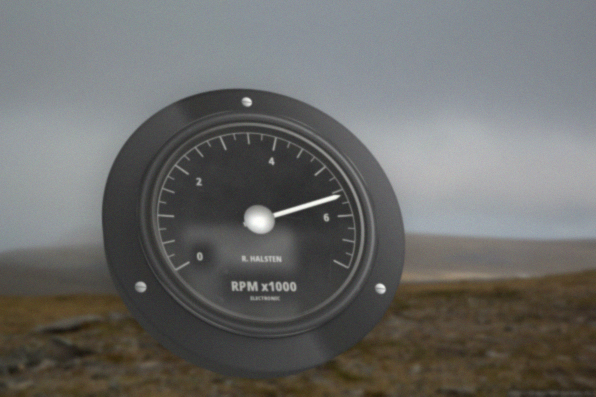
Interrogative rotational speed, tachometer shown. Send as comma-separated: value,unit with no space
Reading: 5625,rpm
